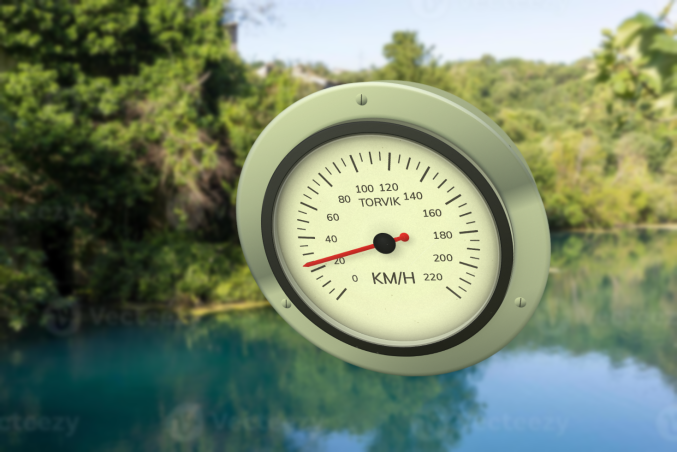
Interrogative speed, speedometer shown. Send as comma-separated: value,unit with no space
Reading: 25,km/h
